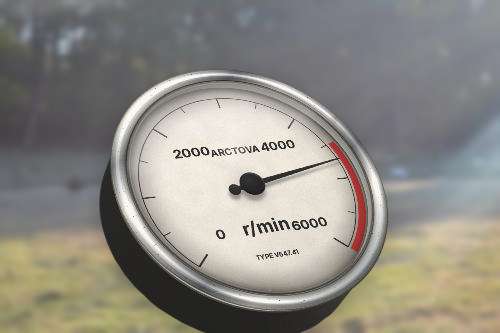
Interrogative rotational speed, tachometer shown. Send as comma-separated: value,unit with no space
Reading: 4750,rpm
